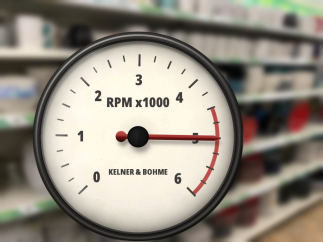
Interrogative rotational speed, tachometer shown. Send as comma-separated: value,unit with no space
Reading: 5000,rpm
